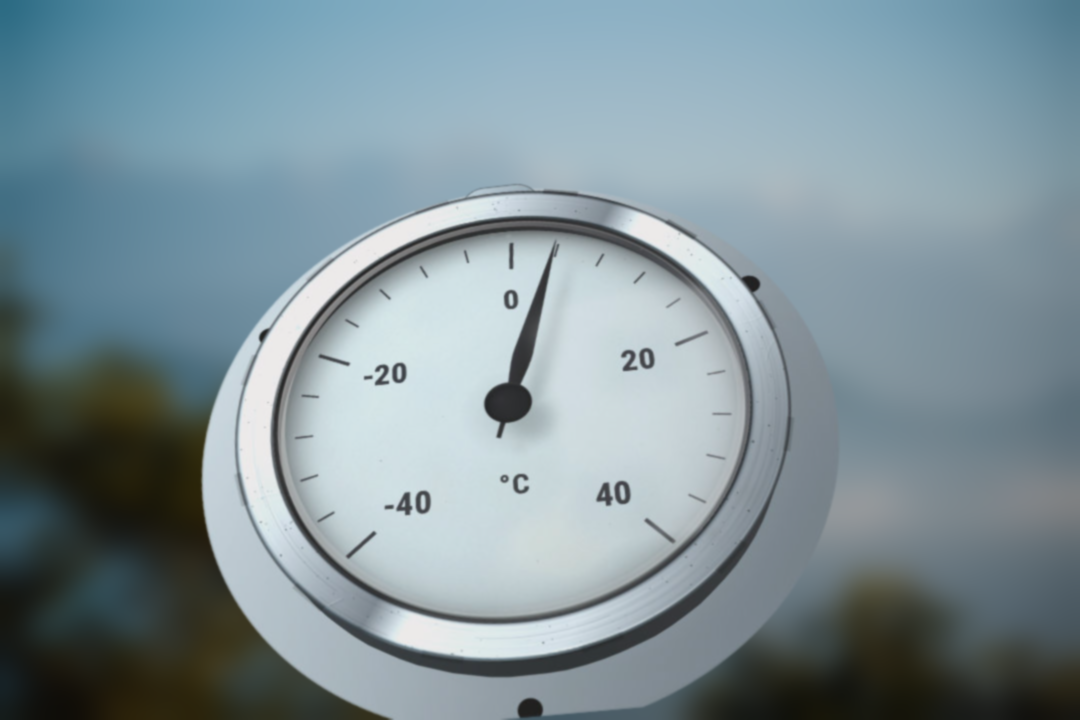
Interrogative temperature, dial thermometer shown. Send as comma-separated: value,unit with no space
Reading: 4,°C
